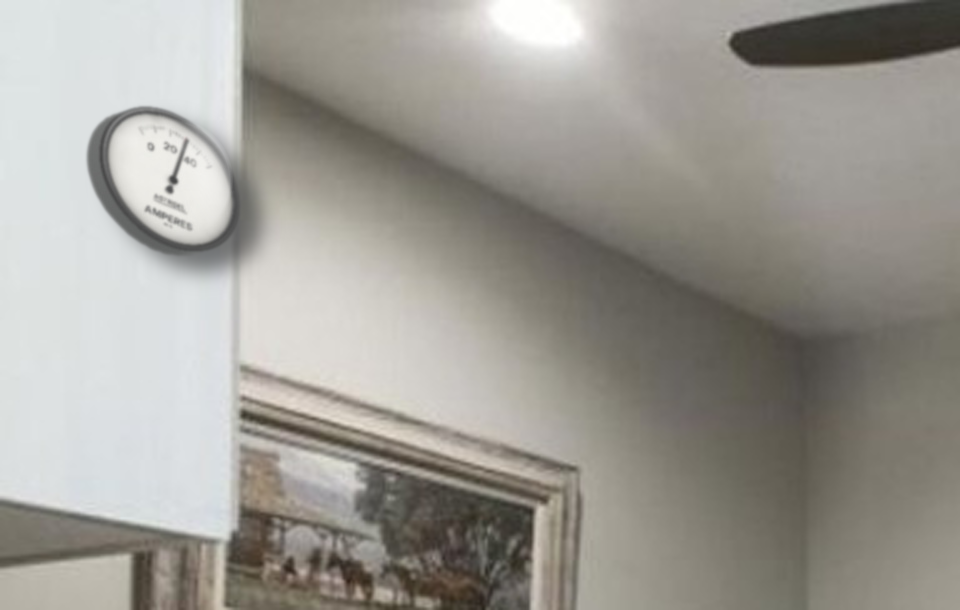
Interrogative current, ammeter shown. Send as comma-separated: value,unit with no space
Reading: 30,A
